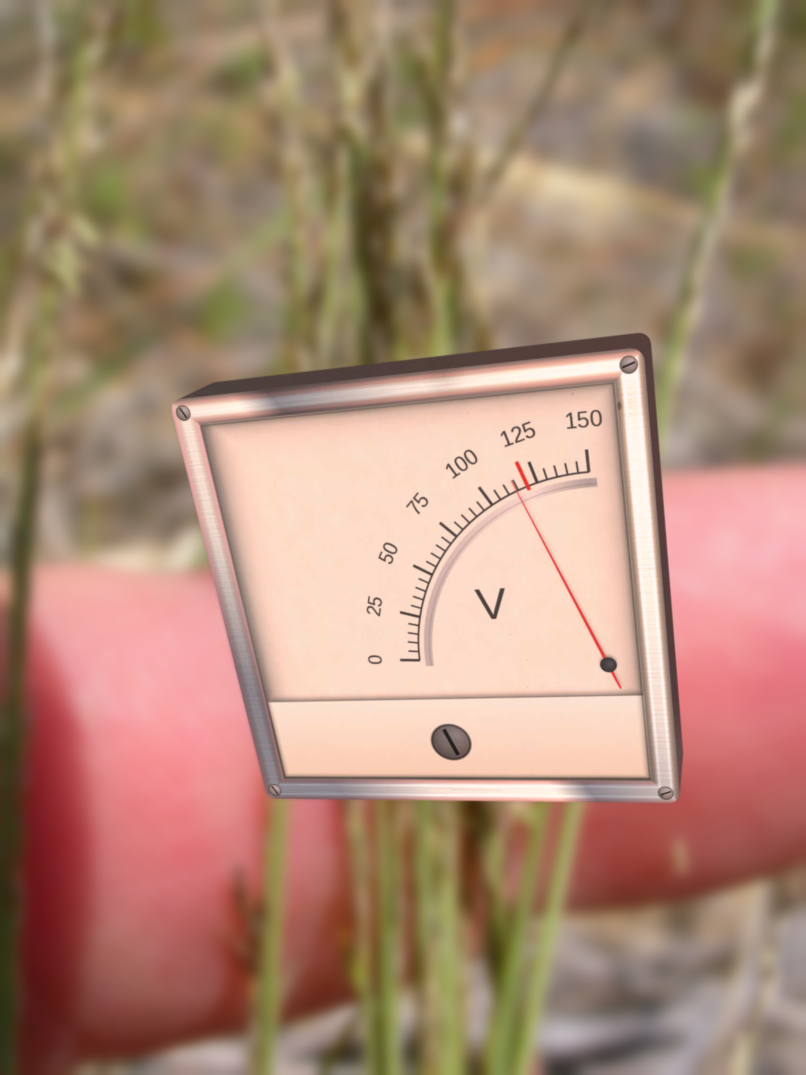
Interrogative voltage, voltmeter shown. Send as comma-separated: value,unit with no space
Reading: 115,V
